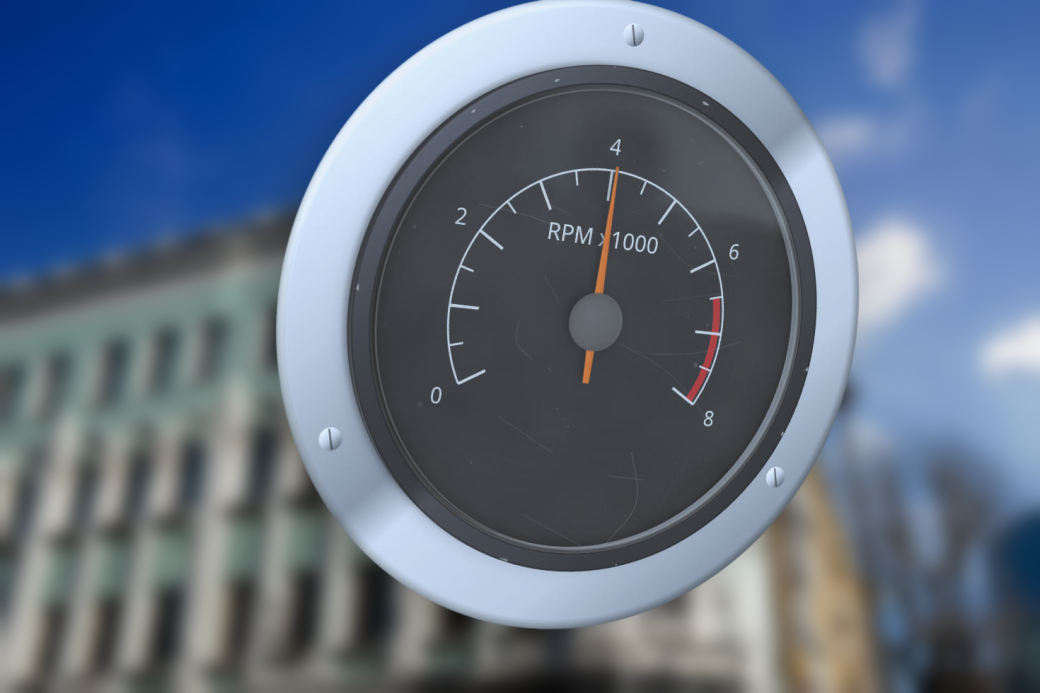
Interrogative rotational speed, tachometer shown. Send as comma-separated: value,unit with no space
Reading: 4000,rpm
